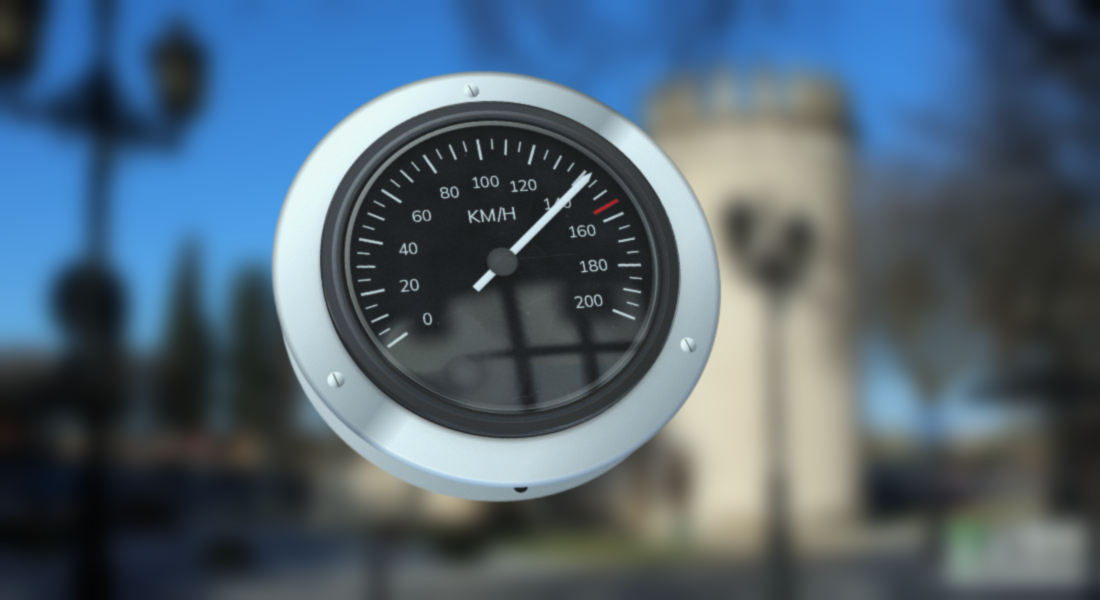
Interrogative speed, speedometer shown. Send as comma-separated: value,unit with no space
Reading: 142.5,km/h
